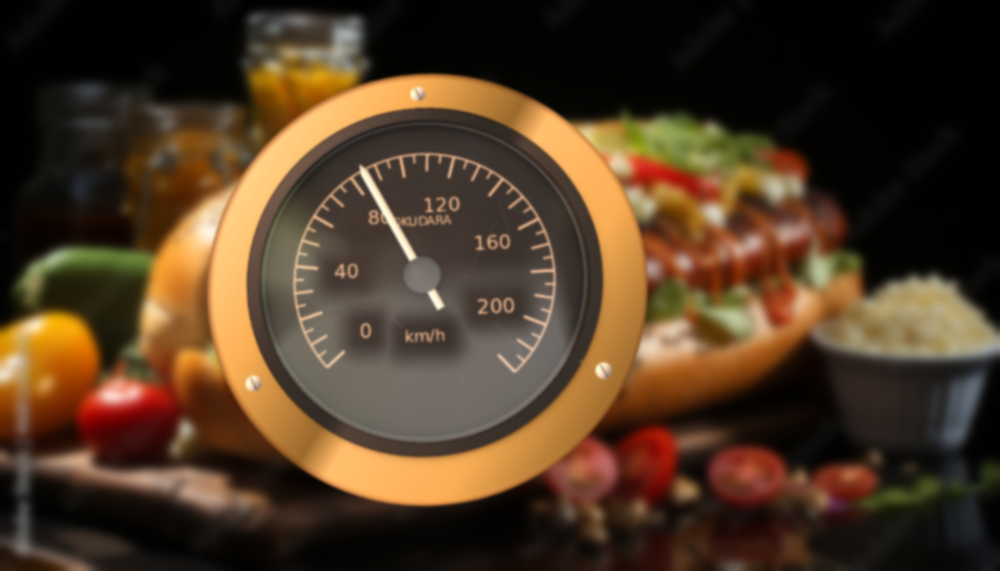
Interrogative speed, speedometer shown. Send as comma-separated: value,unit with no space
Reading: 85,km/h
